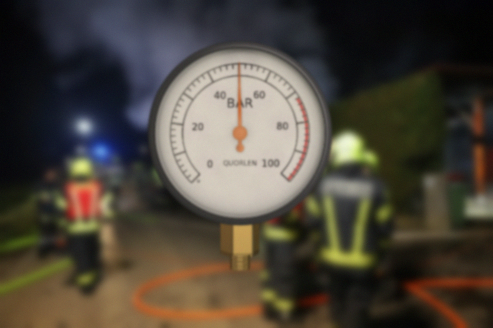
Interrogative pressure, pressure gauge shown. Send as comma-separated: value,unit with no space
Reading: 50,bar
